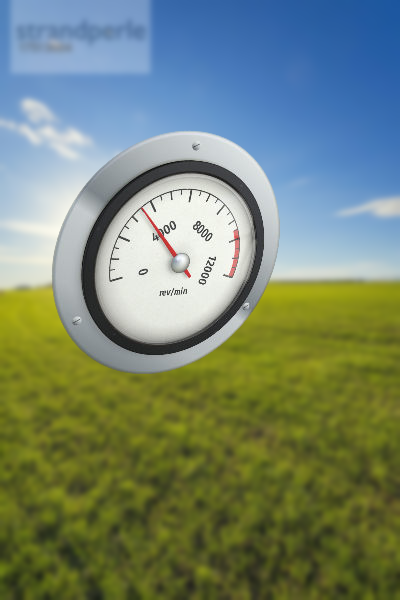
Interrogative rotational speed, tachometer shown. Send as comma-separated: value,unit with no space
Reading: 3500,rpm
